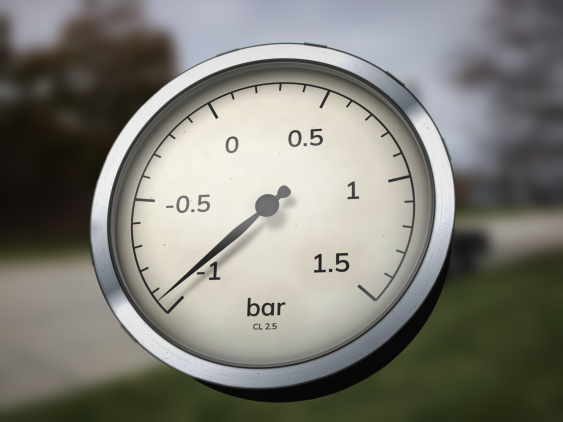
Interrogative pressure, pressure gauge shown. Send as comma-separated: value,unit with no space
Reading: -0.95,bar
